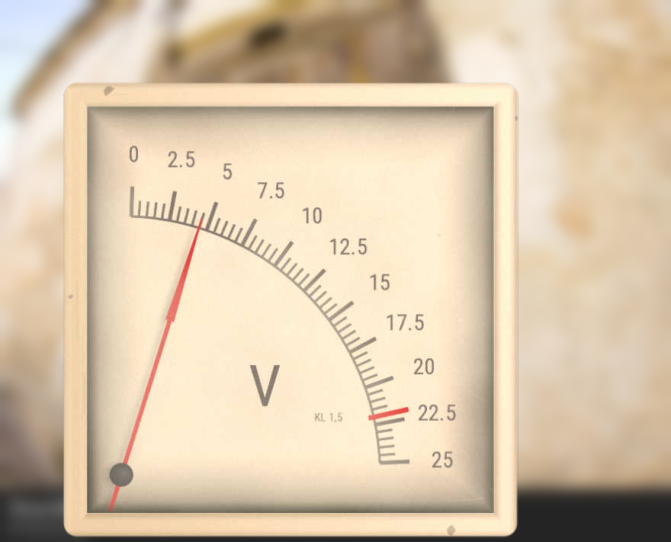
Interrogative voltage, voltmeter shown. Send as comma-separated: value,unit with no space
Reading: 4.5,V
